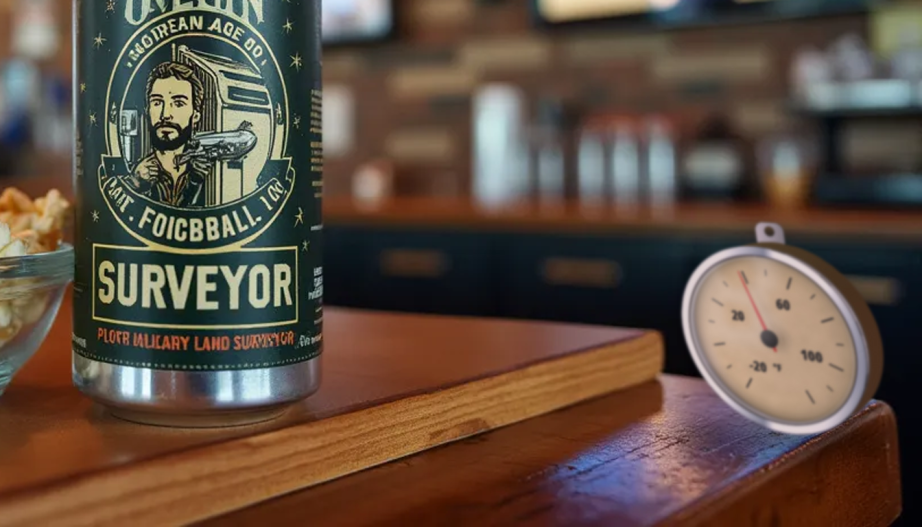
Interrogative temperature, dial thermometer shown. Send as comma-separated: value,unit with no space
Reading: 40,°F
